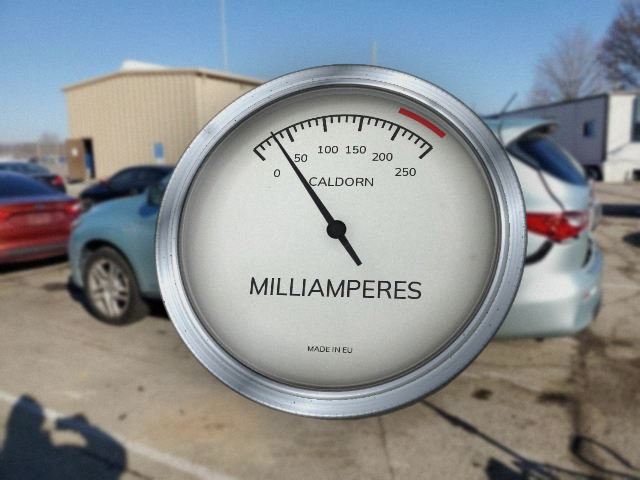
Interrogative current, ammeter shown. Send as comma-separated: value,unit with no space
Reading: 30,mA
